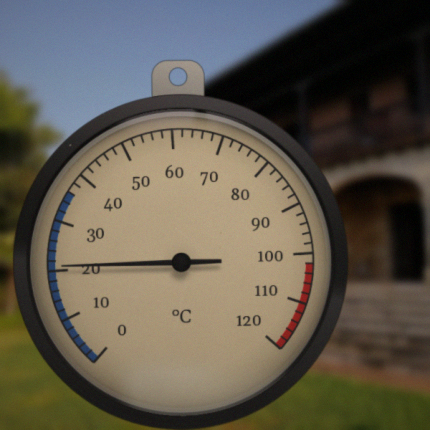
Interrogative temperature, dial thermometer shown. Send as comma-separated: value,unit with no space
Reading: 21,°C
